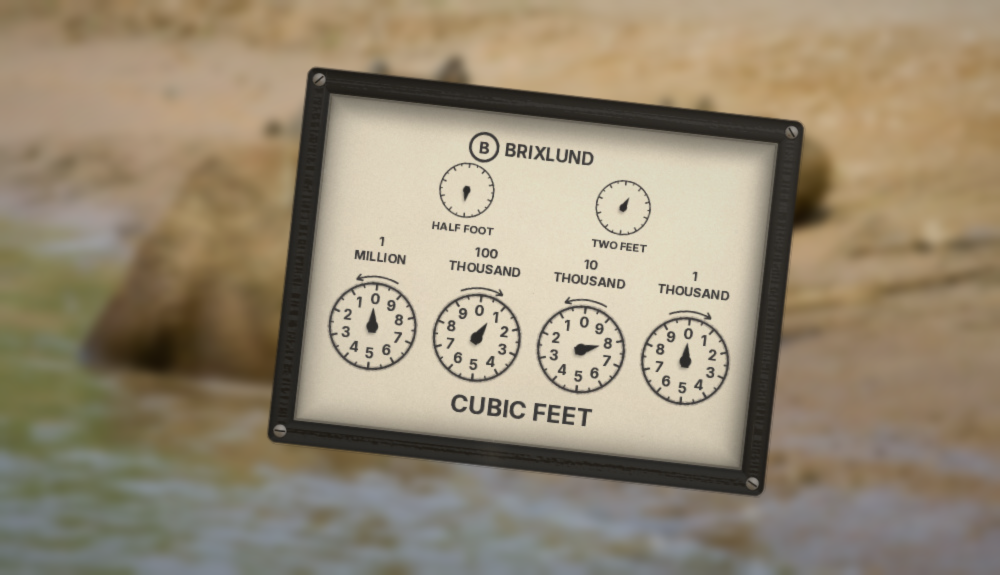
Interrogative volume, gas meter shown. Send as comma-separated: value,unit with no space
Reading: 8000,ft³
